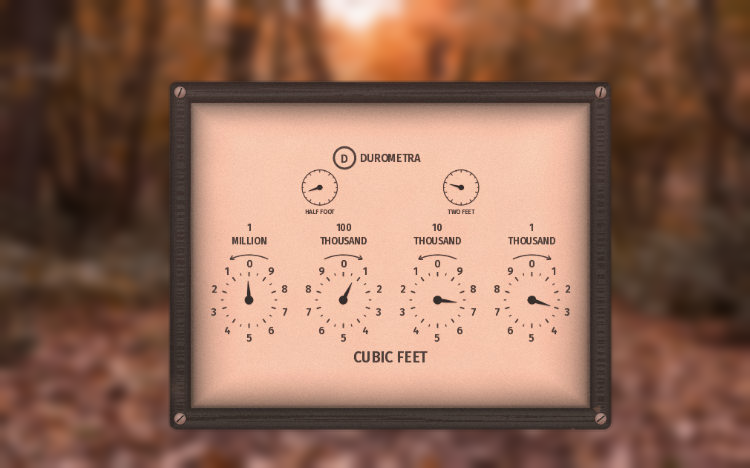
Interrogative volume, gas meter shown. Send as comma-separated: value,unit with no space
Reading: 7300,ft³
